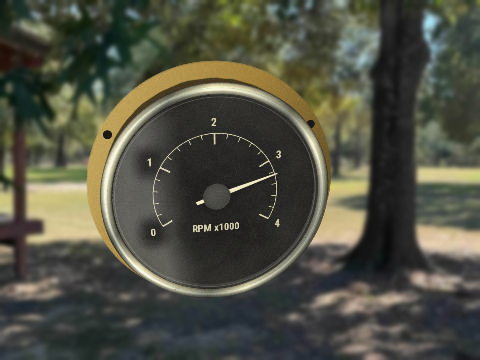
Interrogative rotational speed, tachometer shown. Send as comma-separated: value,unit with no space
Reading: 3200,rpm
